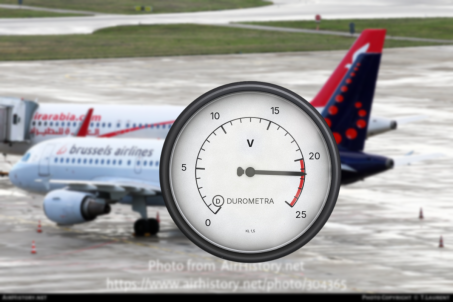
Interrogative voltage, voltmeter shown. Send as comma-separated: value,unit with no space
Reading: 21.5,V
